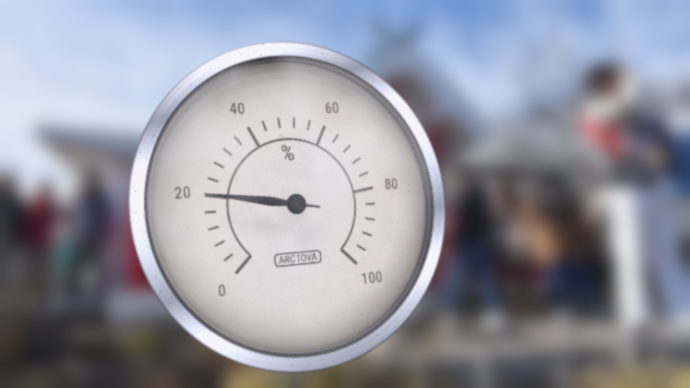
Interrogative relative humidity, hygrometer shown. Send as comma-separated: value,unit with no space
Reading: 20,%
